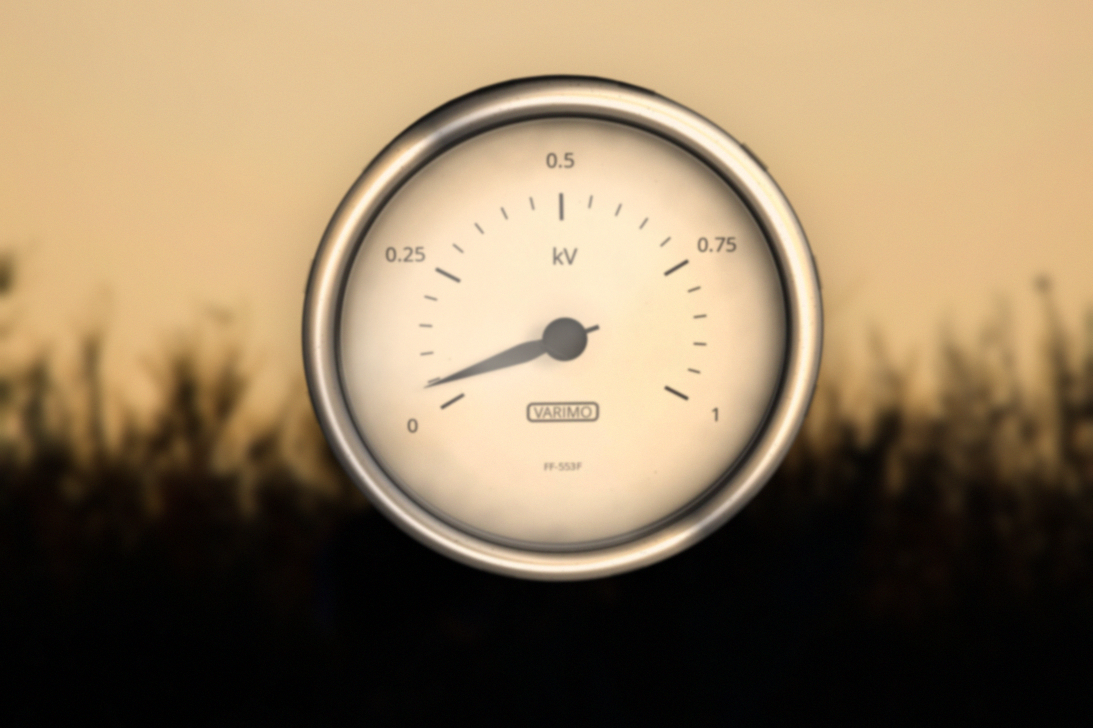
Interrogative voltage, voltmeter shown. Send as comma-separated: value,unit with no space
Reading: 0.05,kV
